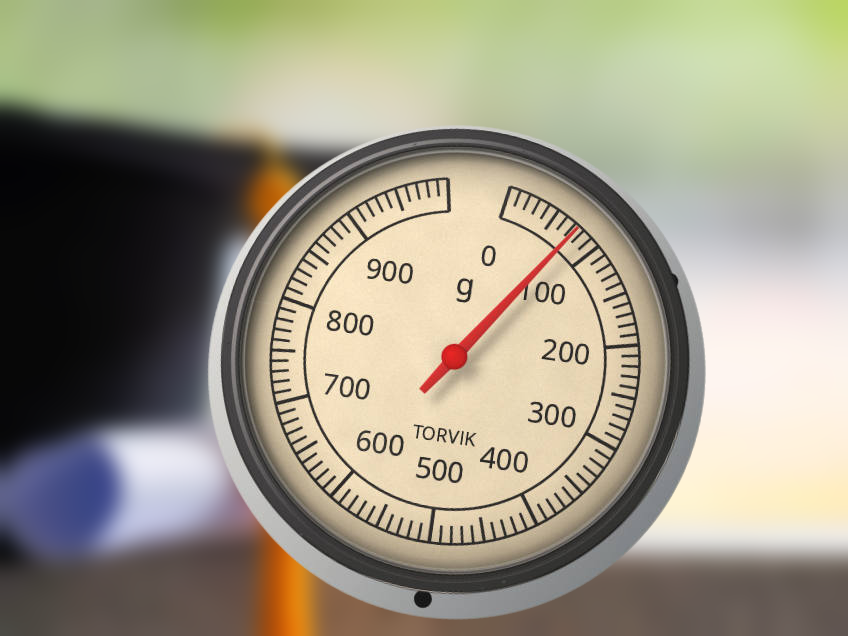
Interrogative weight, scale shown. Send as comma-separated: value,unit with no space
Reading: 75,g
